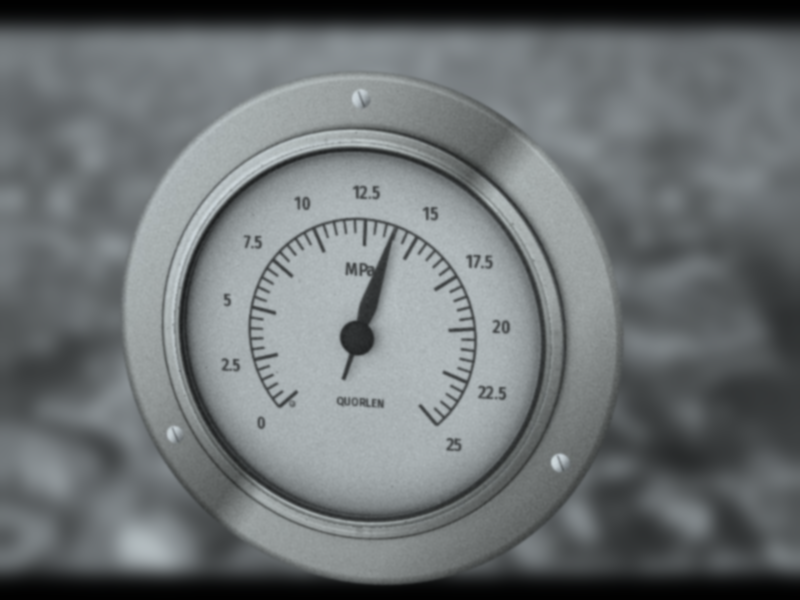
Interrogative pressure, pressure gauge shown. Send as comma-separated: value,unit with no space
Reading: 14,MPa
